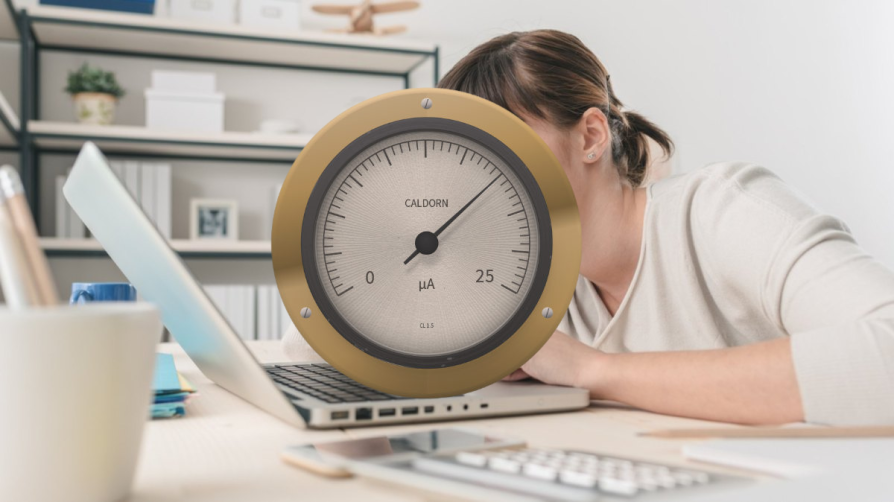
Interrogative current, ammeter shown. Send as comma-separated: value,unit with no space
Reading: 17.5,µA
